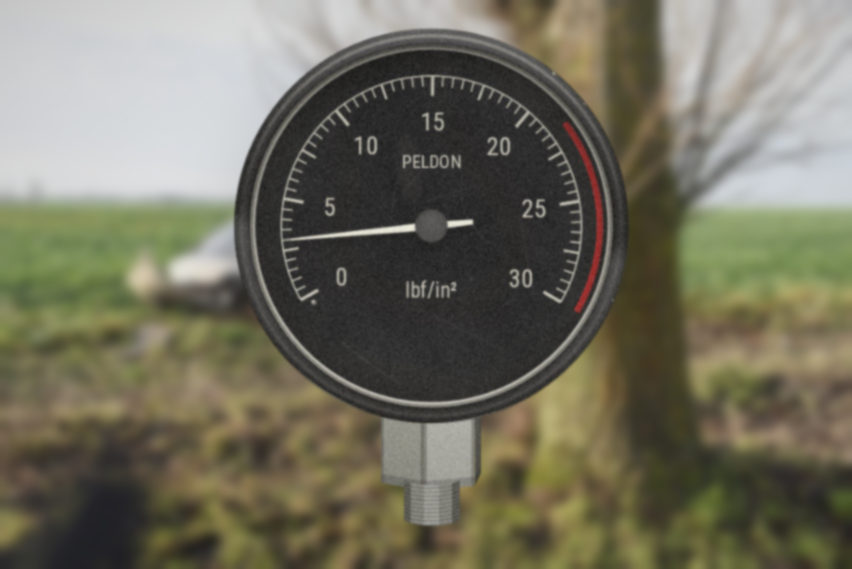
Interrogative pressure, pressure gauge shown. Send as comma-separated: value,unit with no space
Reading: 3,psi
